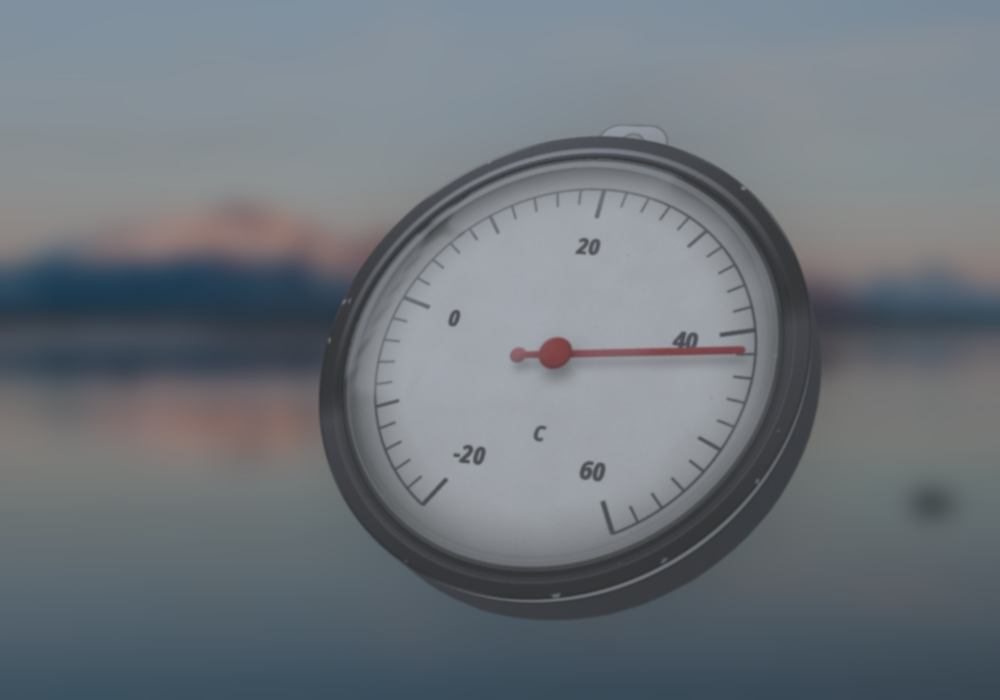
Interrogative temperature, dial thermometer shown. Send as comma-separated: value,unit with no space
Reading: 42,°C
